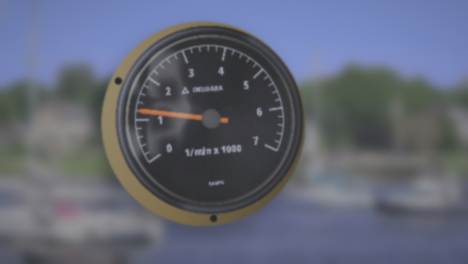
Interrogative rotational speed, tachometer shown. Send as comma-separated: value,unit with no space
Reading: 1200,rpm
